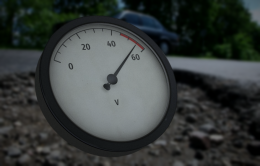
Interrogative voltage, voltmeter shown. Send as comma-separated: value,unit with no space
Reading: 55,V
